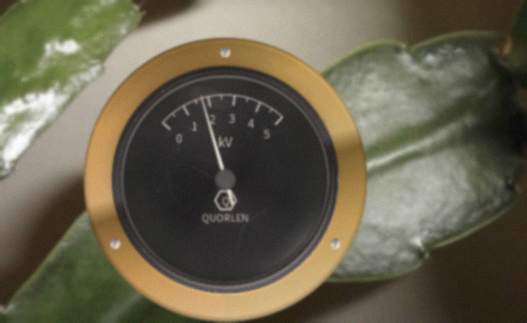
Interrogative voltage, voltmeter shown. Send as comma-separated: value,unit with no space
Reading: 1.75,kV
